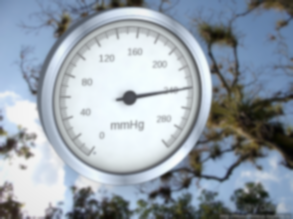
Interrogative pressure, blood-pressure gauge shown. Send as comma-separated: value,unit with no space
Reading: 240,mmHg
